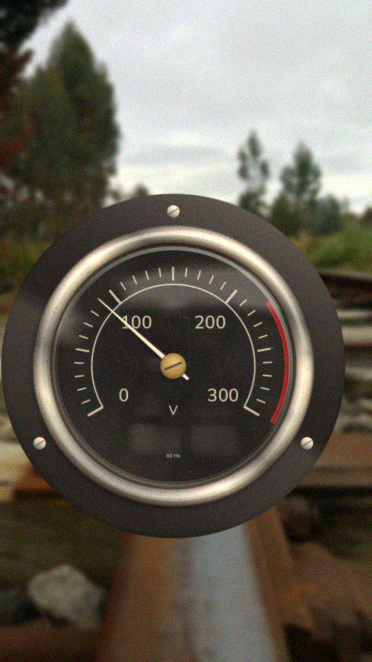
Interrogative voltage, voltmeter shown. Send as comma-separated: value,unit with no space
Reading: 90,V
